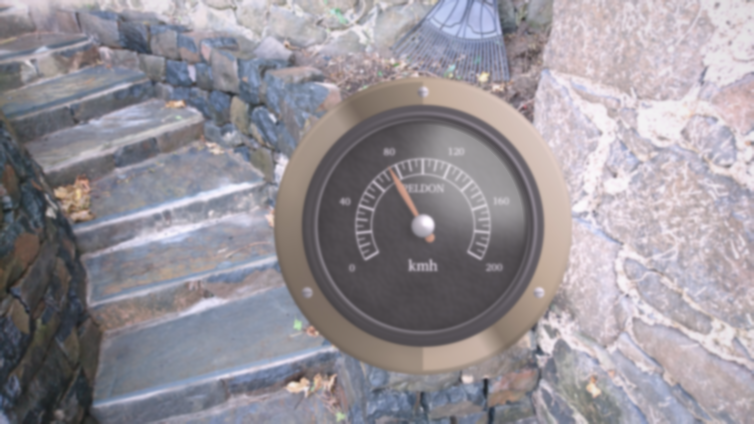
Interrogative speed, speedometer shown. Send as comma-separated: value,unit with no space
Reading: 75,km/h
